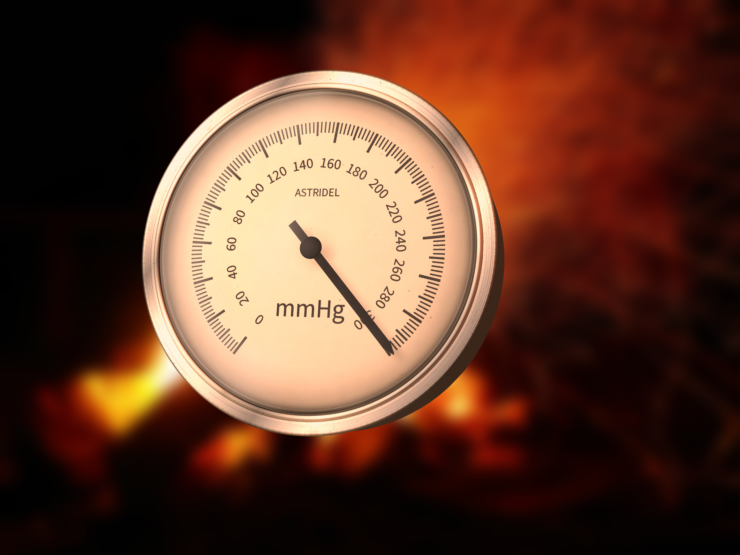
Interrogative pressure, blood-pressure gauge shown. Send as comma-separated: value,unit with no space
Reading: 298,mmHg
